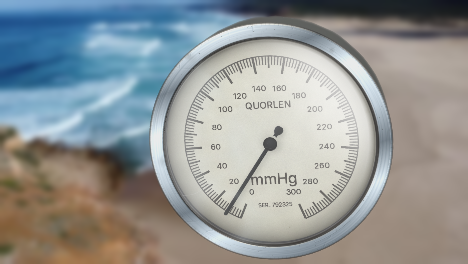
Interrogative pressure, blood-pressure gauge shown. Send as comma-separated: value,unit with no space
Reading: 10,mmHg
